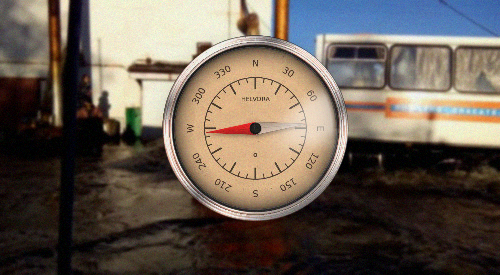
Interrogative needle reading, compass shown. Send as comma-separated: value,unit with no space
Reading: 265,°
